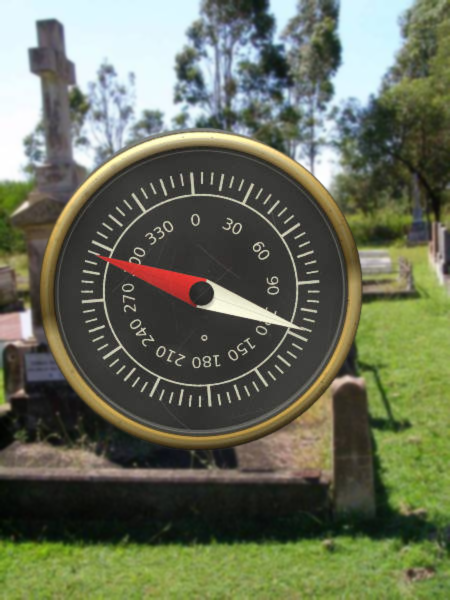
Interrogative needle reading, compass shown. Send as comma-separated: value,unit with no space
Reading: 295,°
